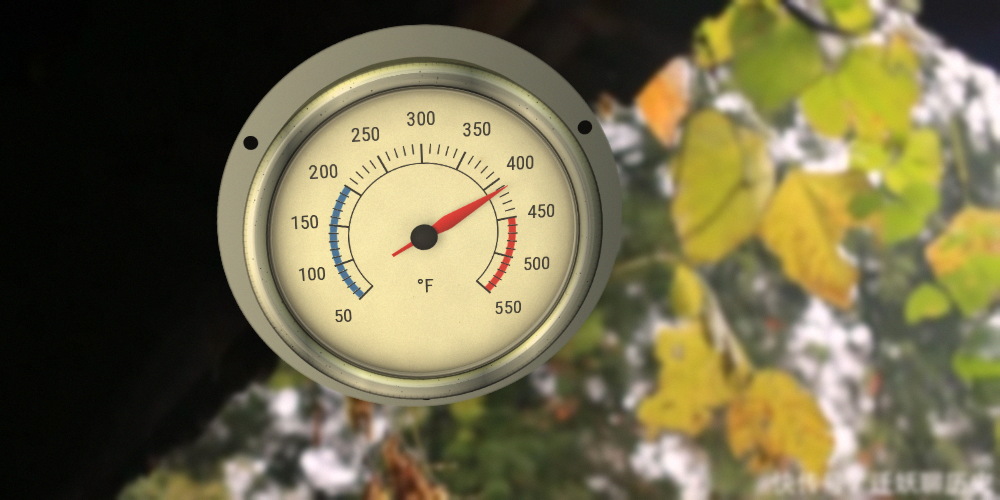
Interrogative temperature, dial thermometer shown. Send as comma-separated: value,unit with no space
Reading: 410,°F
